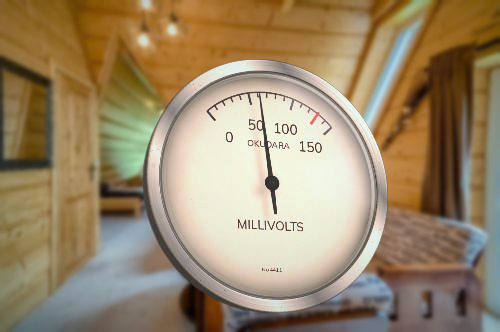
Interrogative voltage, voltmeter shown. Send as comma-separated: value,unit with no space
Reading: 60,mV
